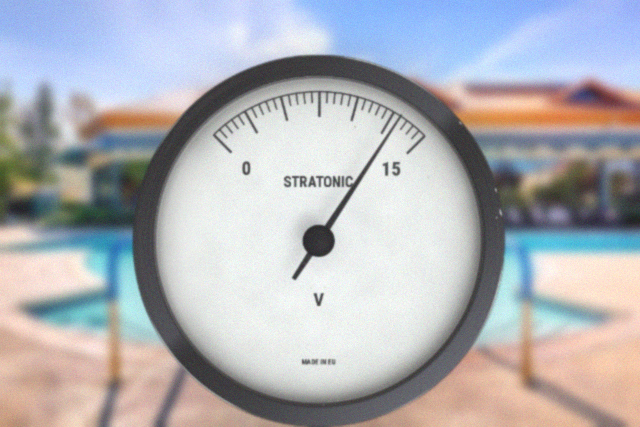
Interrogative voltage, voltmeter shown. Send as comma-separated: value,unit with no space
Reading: 13,V
